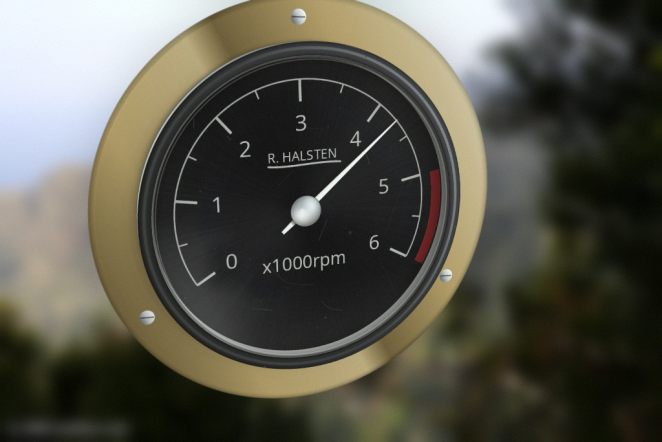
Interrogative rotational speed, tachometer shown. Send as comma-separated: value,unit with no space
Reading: 4250,rpm
